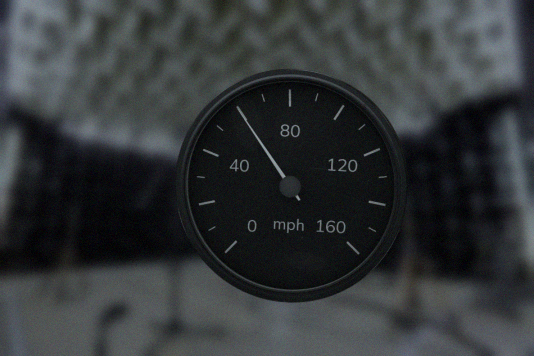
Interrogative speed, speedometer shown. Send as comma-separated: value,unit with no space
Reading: 60,mph
